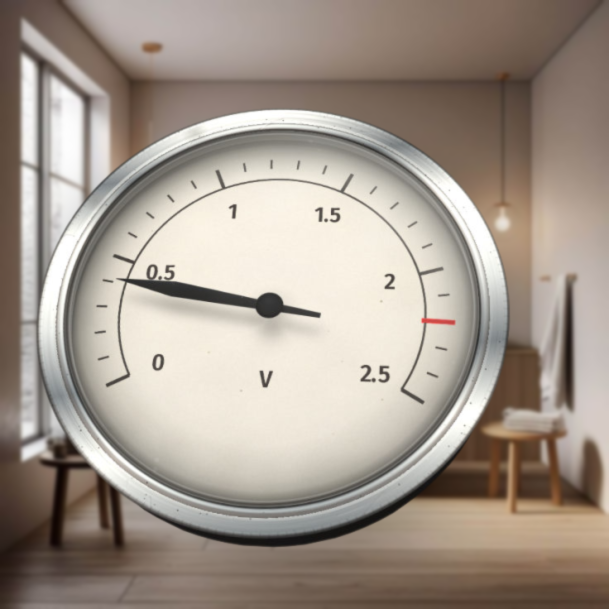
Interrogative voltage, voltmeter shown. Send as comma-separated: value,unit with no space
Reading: 0.4,V
